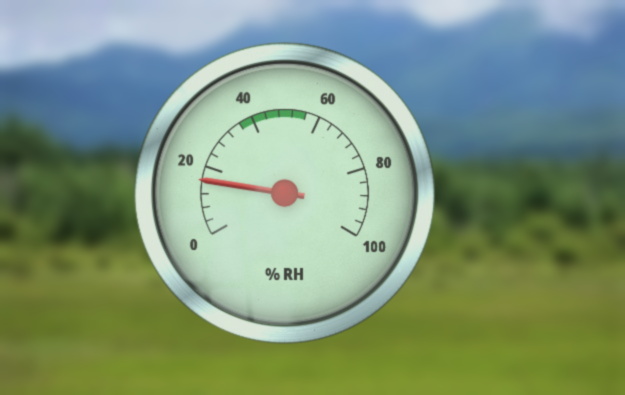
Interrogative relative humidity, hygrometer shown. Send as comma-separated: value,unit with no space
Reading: 16,%
